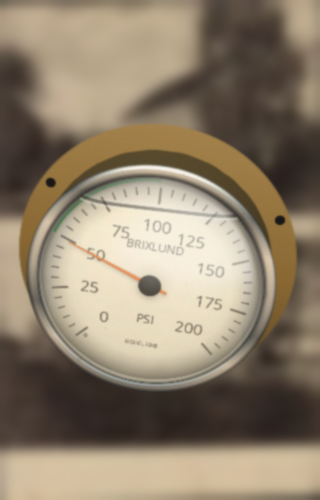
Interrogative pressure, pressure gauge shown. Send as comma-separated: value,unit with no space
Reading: 50,psi
